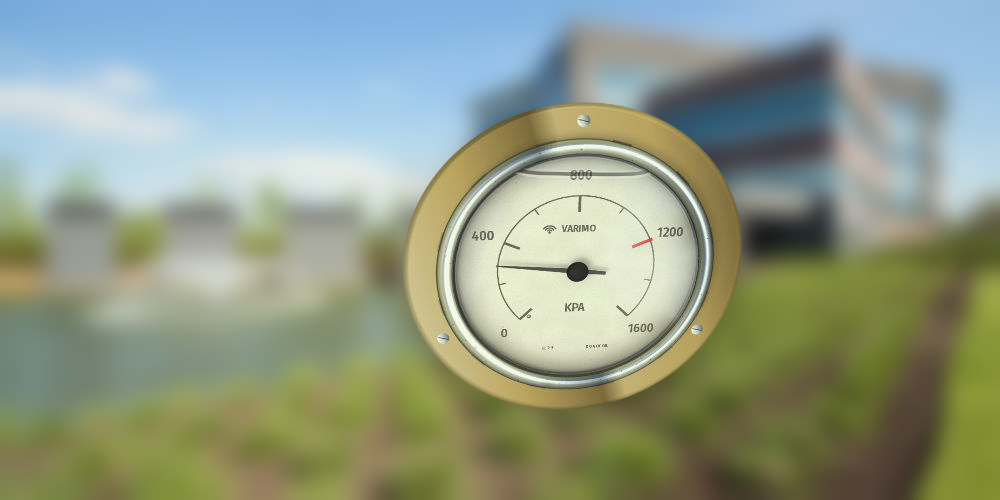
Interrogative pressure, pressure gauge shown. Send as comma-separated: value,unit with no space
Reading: 300,kPa
